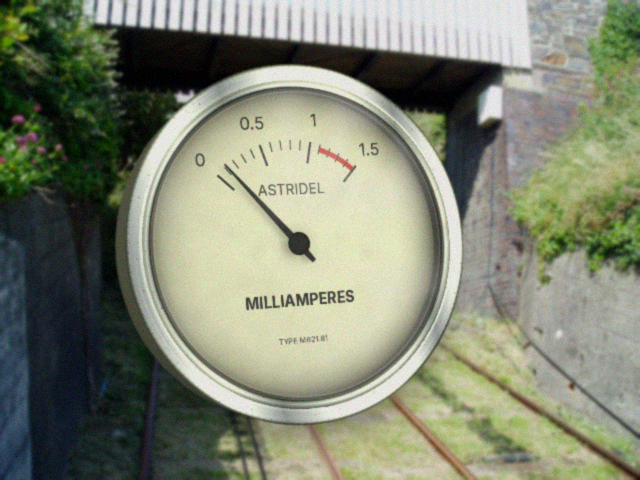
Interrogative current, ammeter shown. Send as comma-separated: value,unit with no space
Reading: 0.1,mA
